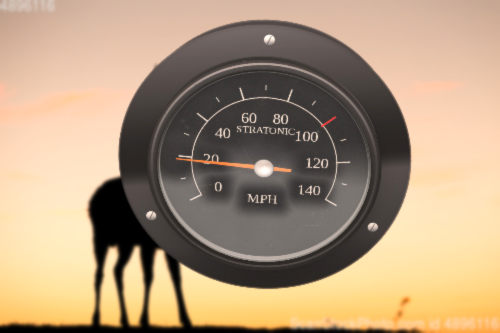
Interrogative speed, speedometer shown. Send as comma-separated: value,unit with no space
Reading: 20,mph
